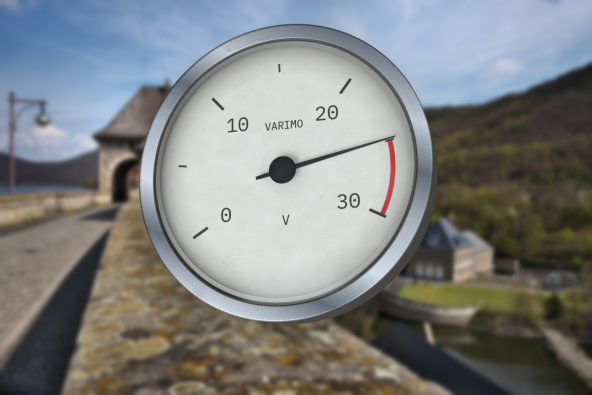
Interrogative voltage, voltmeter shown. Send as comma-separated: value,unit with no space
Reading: 25,V
